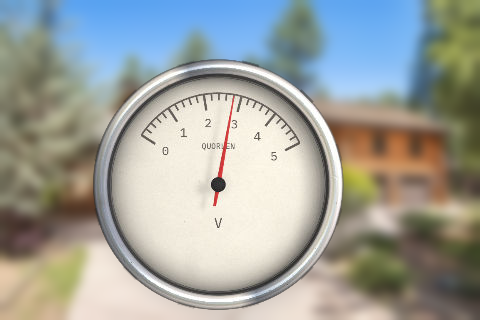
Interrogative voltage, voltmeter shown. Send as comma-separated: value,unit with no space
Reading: 2.8,V
